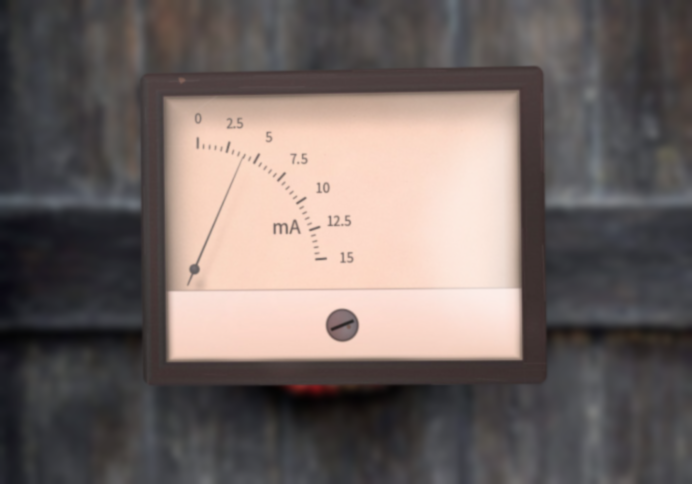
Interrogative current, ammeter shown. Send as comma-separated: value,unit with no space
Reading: 4,mA
